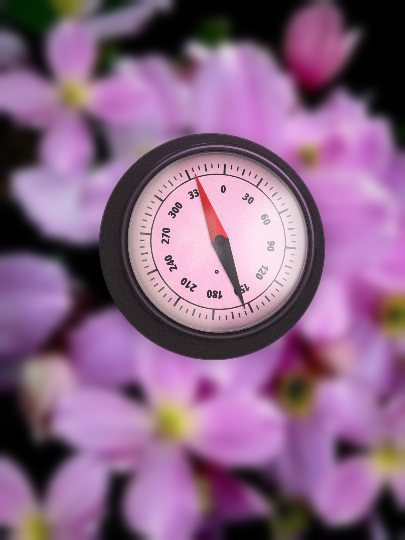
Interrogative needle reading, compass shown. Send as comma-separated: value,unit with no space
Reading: 335,°
